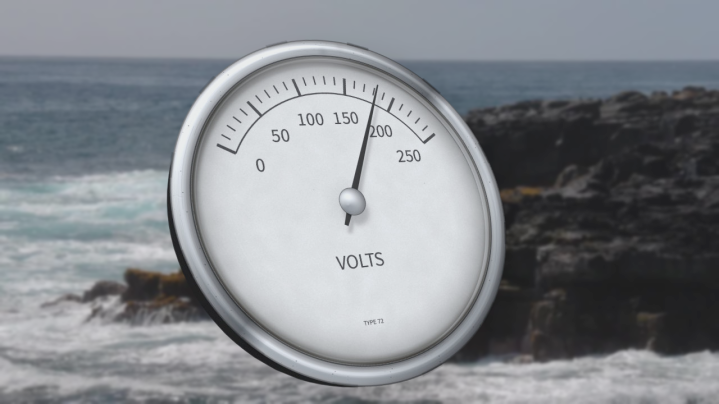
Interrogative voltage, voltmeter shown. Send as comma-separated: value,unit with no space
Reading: 180,V
